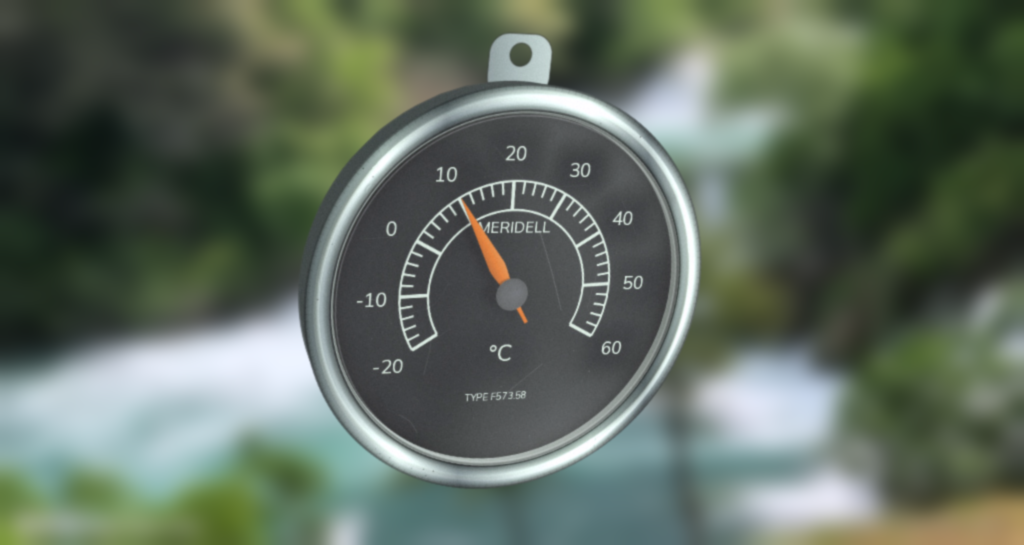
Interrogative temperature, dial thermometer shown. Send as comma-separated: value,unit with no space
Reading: 10,°C
